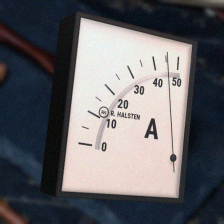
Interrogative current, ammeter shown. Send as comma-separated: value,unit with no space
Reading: 45,A
